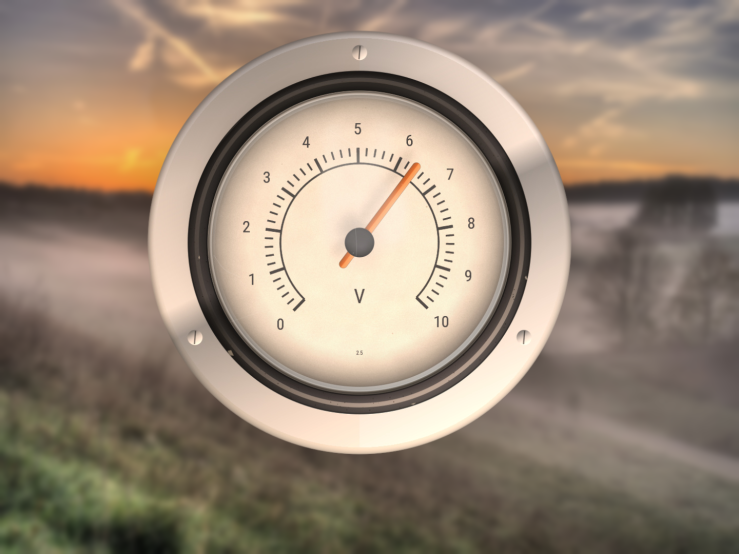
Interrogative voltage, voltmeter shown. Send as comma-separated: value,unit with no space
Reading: 6.4,V
